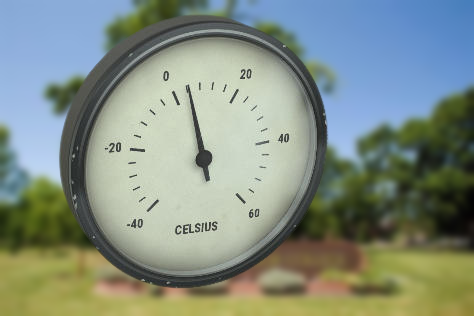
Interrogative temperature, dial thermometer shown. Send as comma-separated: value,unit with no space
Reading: 4,°C
